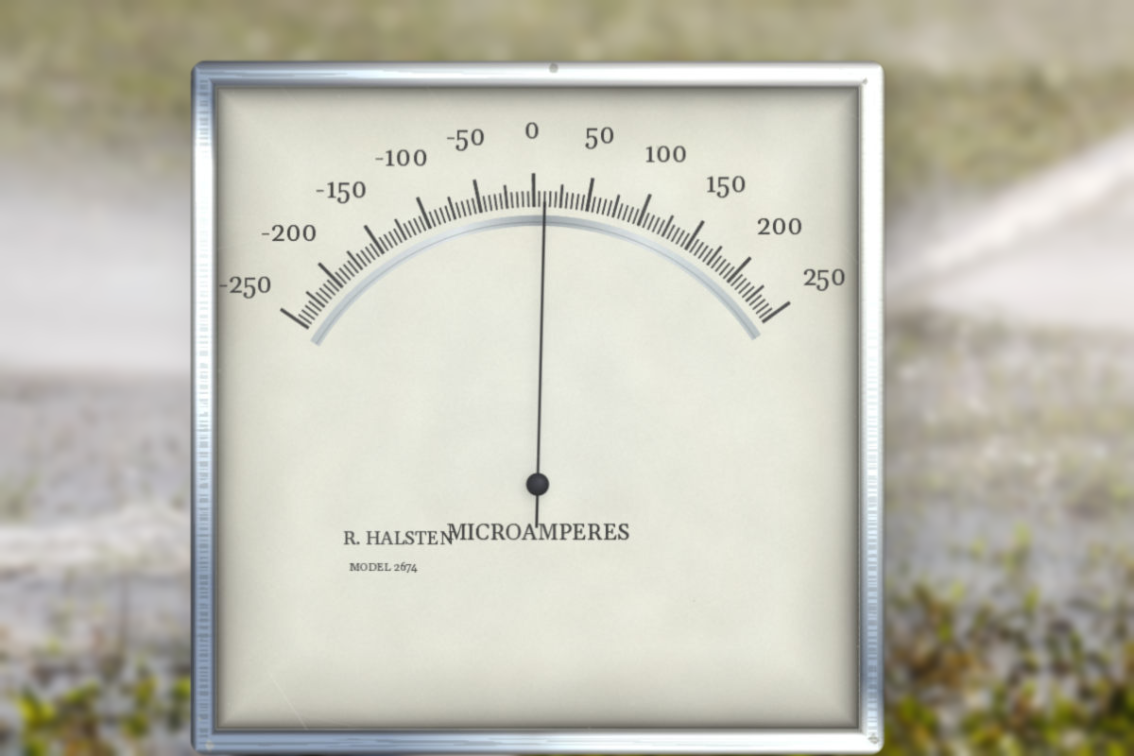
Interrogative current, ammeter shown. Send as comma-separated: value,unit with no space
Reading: 10,µA
